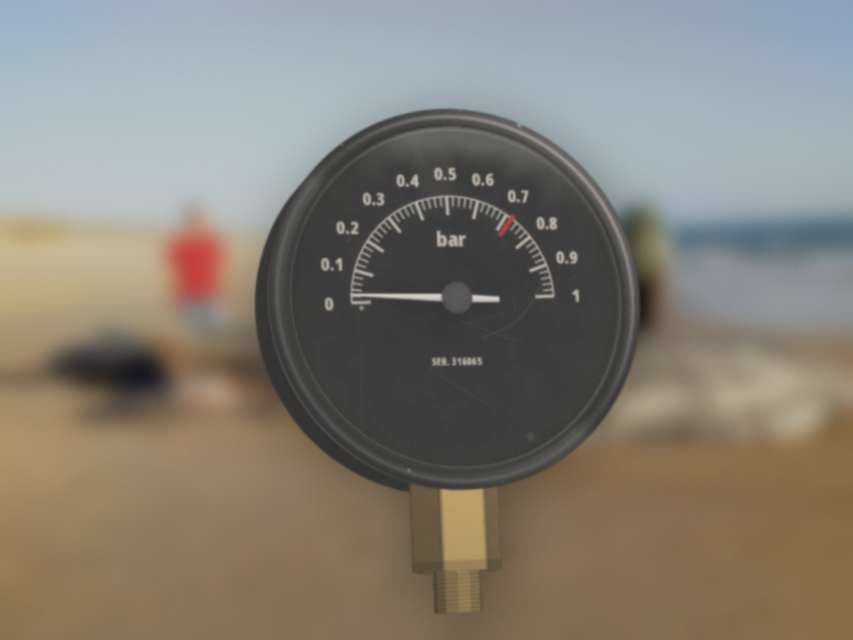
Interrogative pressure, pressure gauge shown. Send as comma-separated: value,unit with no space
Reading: 0.02,bar
